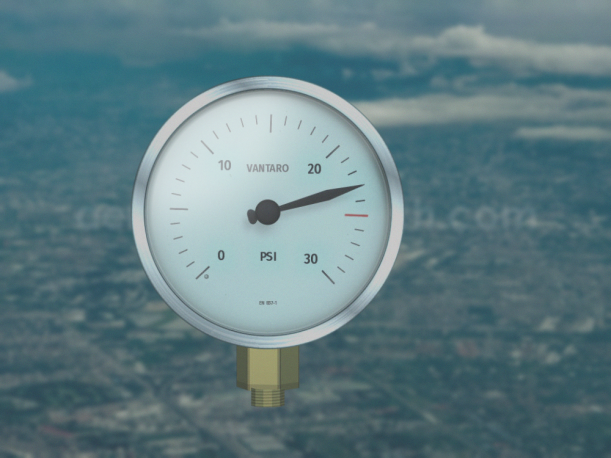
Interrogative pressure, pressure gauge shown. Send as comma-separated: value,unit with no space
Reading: 23,psi
